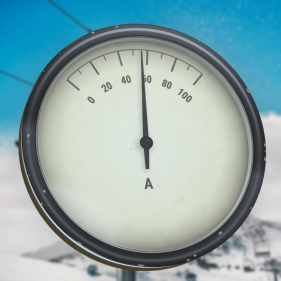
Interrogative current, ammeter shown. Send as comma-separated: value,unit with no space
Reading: 55,A
